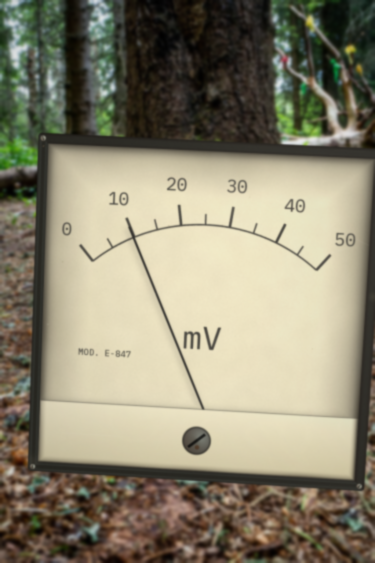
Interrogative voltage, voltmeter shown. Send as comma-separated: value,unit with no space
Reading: 10,mV
